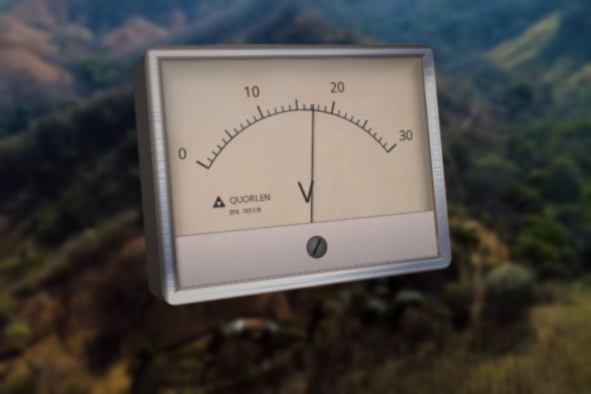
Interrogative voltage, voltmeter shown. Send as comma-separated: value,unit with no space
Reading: 17,V
